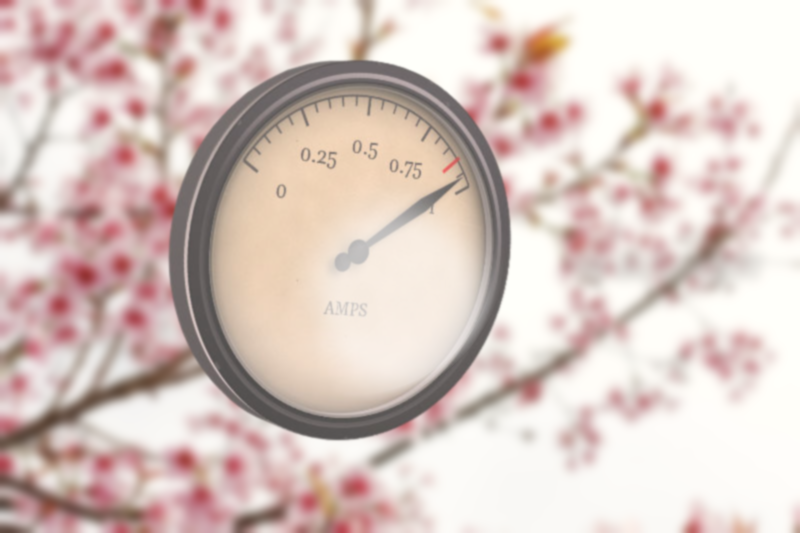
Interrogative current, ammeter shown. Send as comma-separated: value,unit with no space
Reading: 0.95,A
